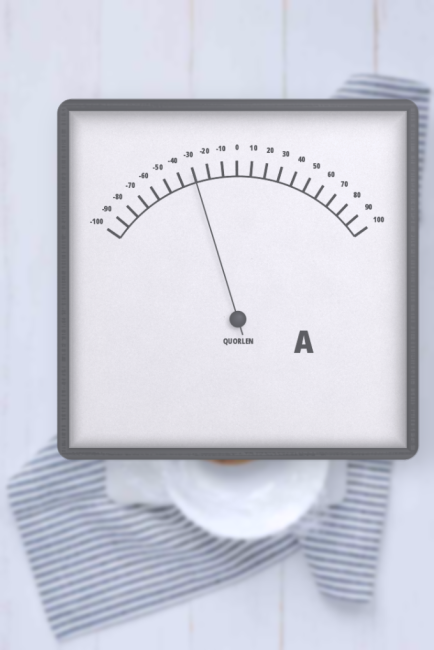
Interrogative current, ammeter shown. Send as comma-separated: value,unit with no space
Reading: -30,A
